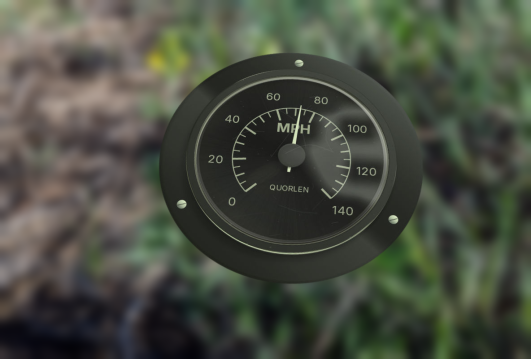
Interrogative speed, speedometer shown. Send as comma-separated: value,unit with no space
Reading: 72.5,mph
